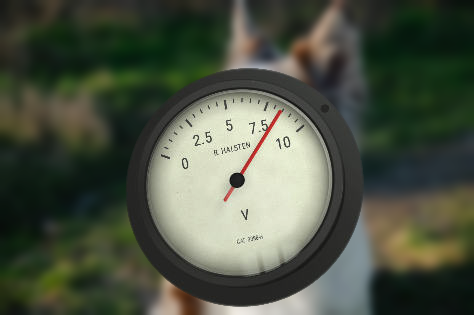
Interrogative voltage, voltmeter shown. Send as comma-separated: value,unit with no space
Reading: 8.5,V
